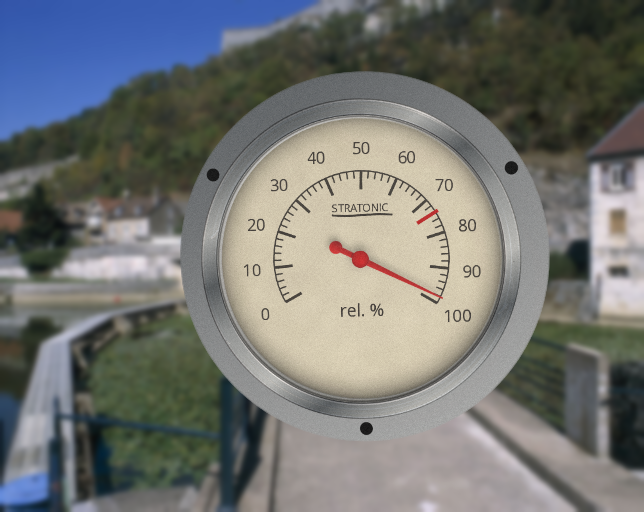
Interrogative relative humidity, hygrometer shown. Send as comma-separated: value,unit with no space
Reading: 98,%
